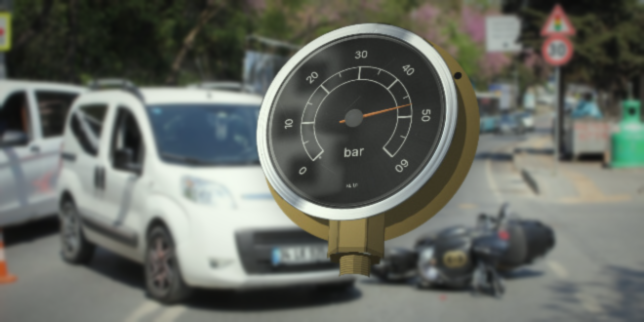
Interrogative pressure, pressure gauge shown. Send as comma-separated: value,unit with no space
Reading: 47.5,bar
